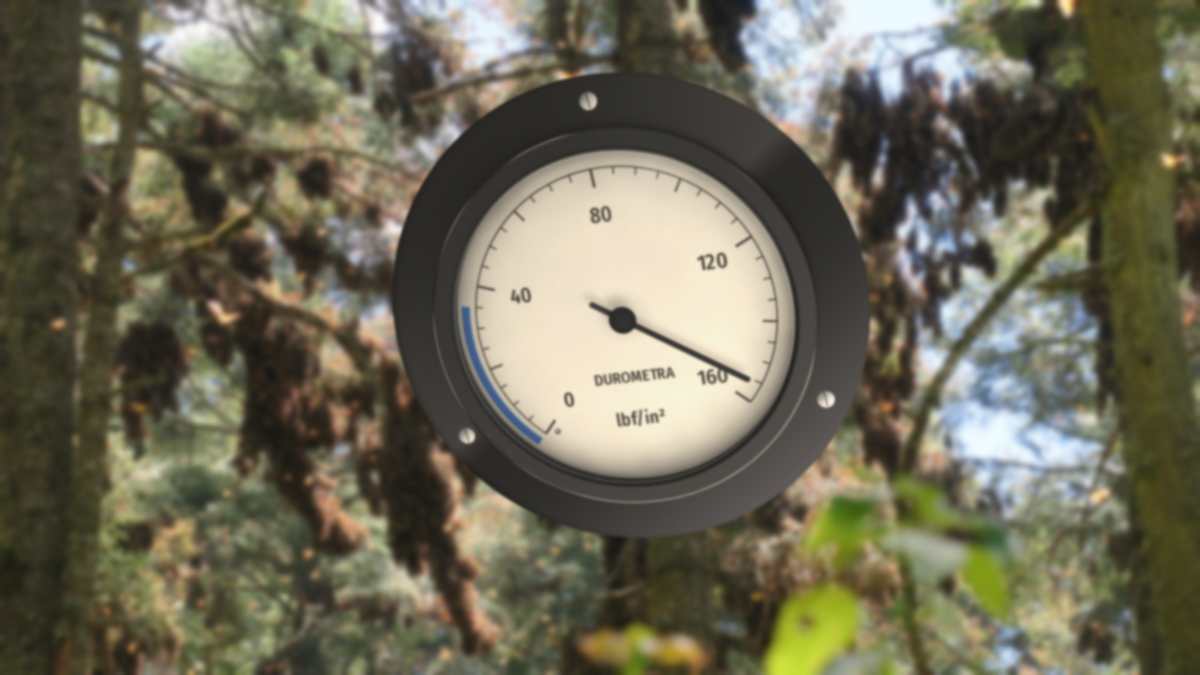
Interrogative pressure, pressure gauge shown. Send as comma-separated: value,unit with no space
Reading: 155,psi
